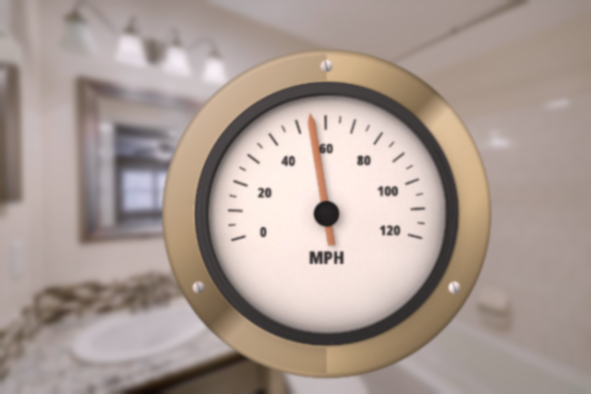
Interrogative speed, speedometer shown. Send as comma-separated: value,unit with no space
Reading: 55,mph
